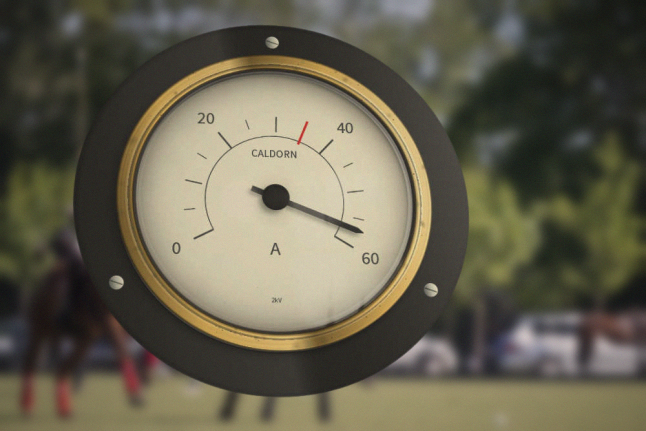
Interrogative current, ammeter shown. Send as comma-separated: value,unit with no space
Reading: 57.5,A
